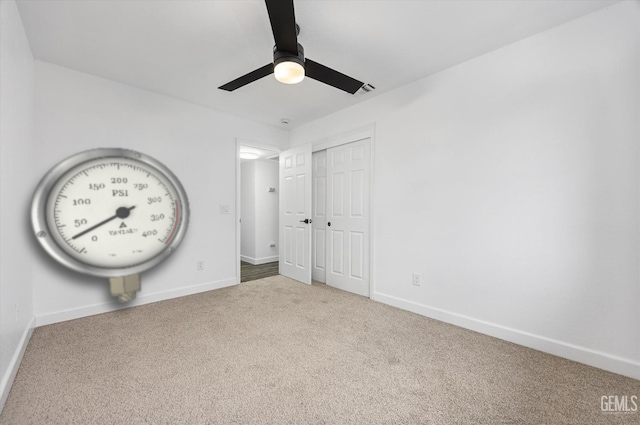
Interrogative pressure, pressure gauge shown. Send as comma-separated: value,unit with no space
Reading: 25,psi
